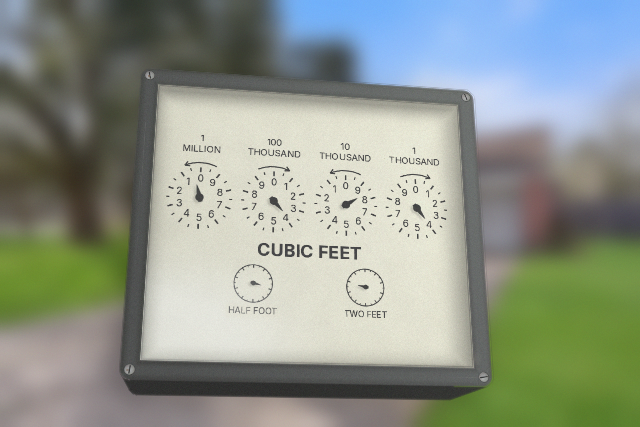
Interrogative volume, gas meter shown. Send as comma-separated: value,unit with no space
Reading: 38400,ft³
